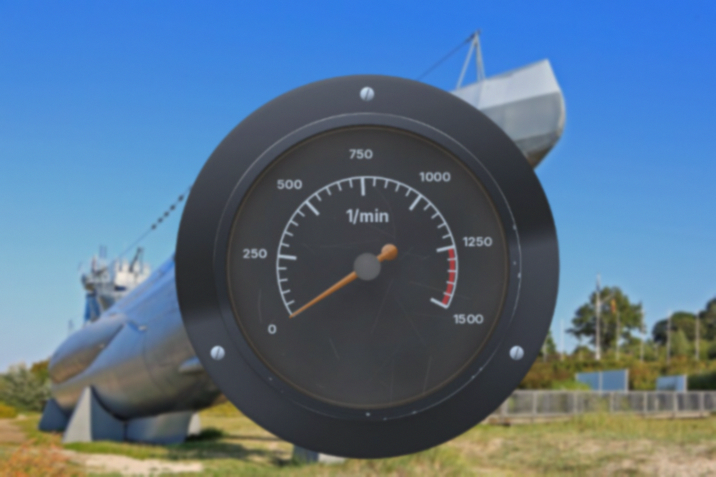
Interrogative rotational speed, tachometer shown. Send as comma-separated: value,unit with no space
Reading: 0,rpm
